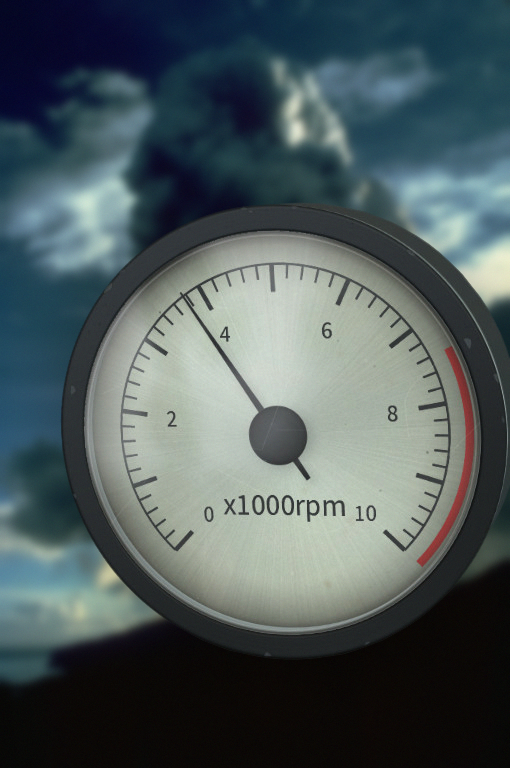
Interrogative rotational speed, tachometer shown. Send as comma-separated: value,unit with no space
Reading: 3800,rpm
